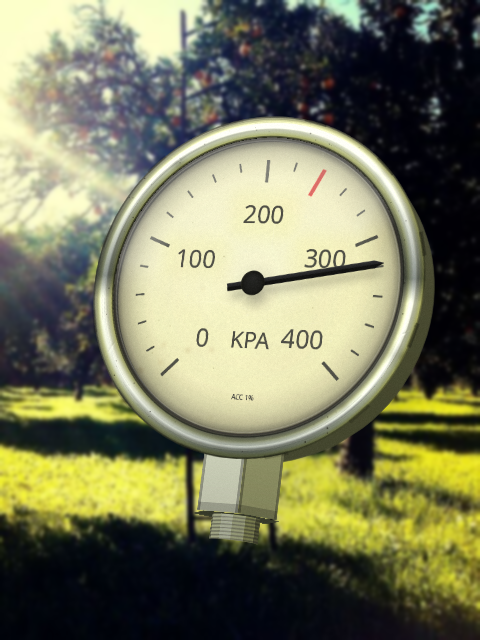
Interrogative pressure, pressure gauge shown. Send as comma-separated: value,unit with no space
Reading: 320,kPa
